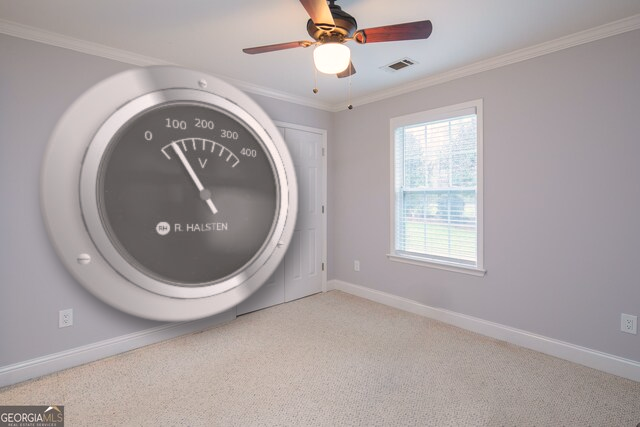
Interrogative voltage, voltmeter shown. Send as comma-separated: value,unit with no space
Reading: 50,V
